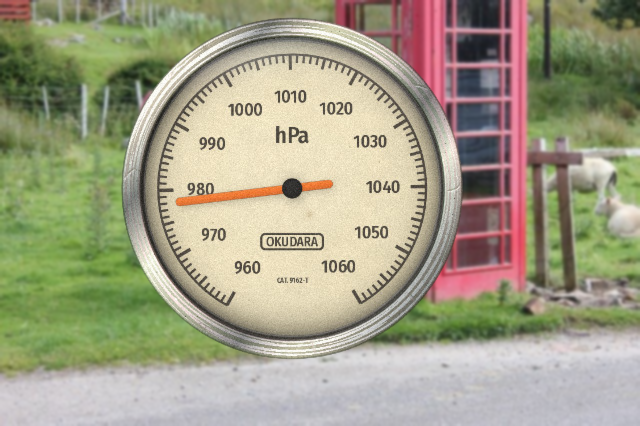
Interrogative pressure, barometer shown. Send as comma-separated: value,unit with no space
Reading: 978,hPa
